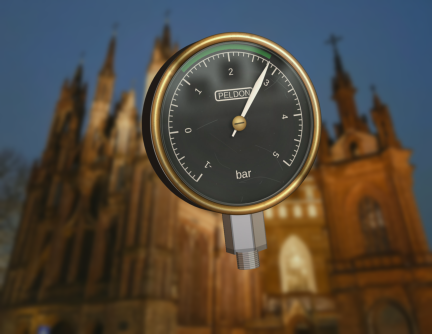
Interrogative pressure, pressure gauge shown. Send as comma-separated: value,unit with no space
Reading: 2.8,bar
